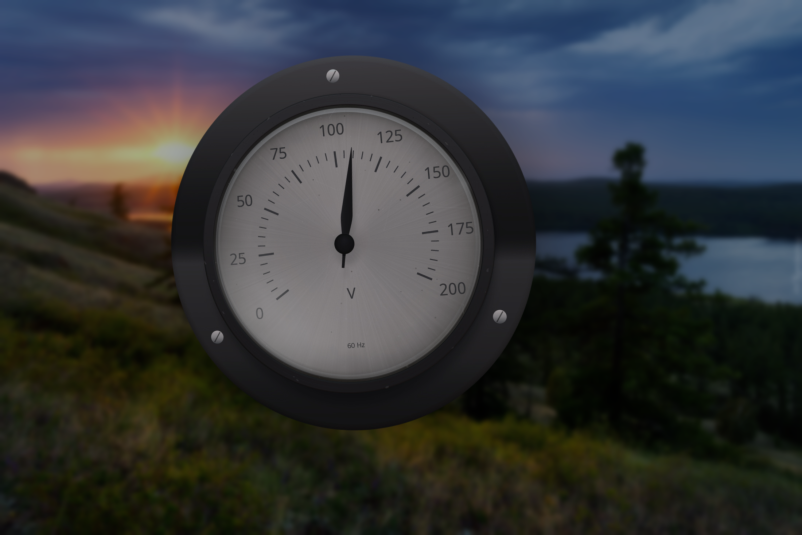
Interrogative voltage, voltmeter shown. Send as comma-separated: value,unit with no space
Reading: 110,V
